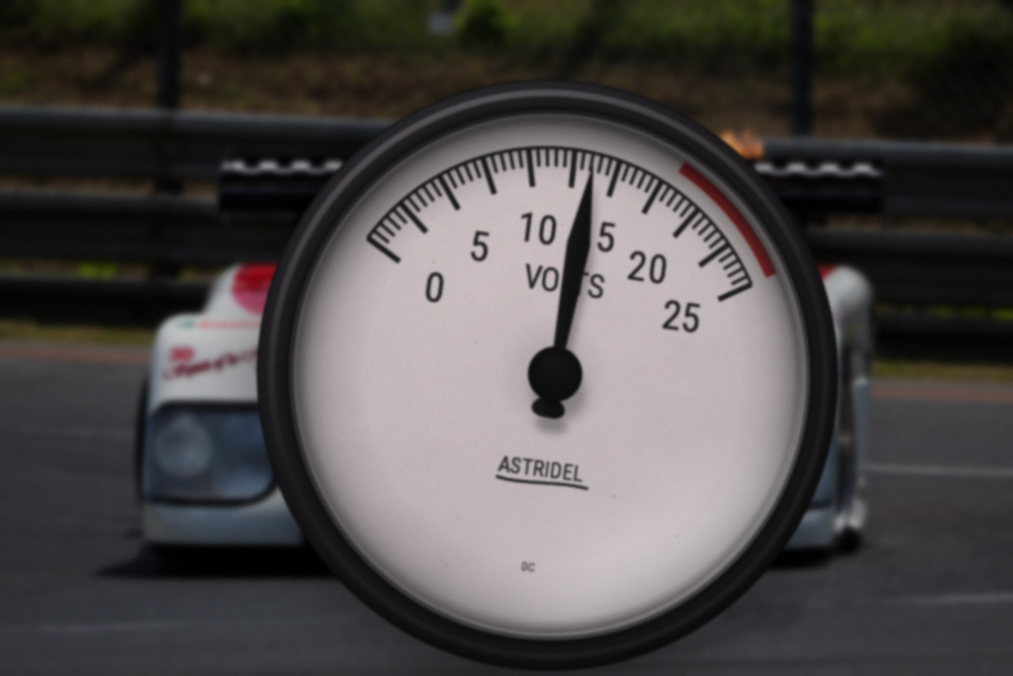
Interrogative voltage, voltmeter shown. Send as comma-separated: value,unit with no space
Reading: 13.5,V
